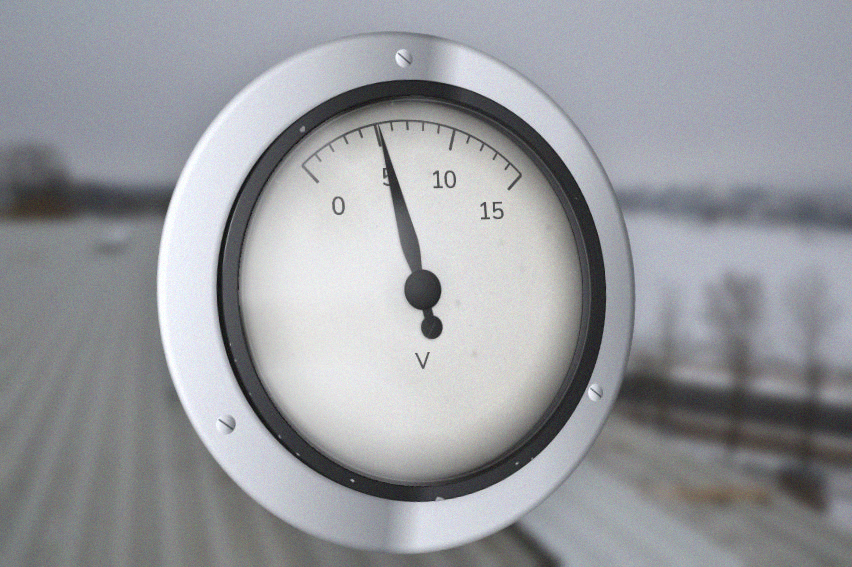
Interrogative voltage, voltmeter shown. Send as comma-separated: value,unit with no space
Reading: 5,V
